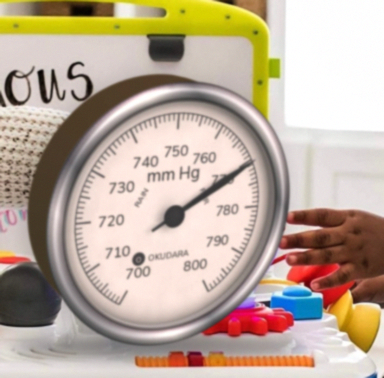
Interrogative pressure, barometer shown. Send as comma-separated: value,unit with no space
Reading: 770,mmHg
